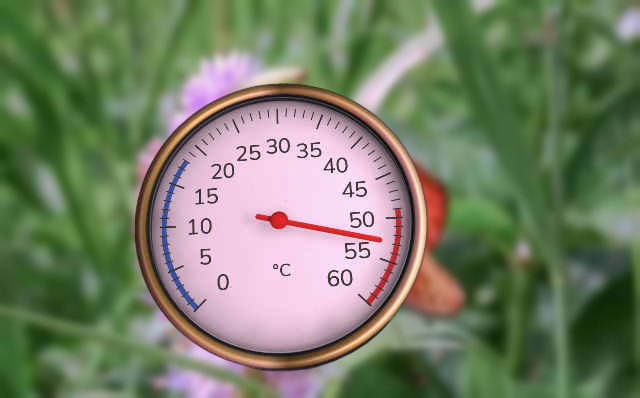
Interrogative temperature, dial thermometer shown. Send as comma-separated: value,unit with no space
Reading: 53,°C
